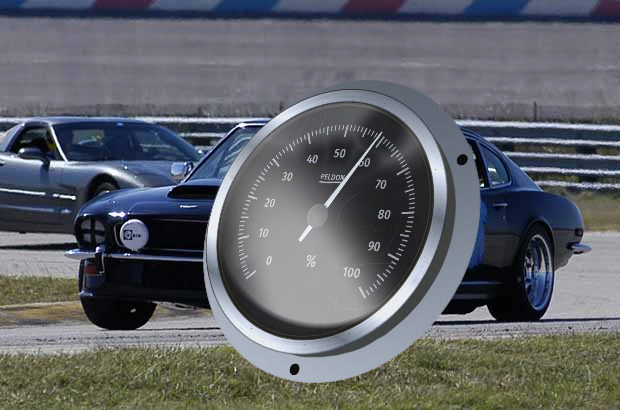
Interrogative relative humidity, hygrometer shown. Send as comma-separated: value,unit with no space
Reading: 60,%
